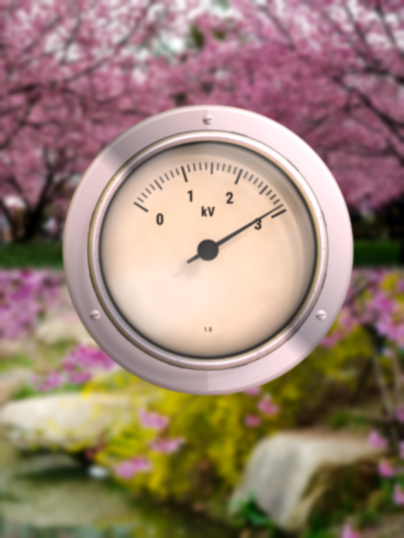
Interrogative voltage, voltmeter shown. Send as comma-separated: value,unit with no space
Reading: 2.9,kV
